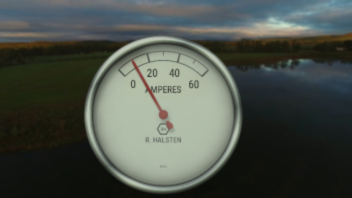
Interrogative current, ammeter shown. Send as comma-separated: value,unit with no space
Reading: 10,A
